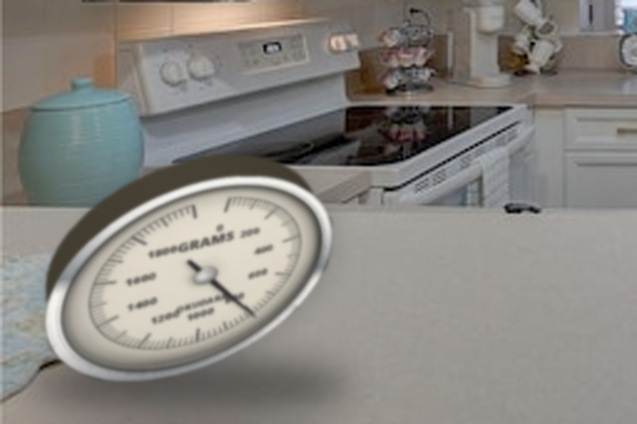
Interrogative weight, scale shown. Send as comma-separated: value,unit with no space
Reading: 800,g
